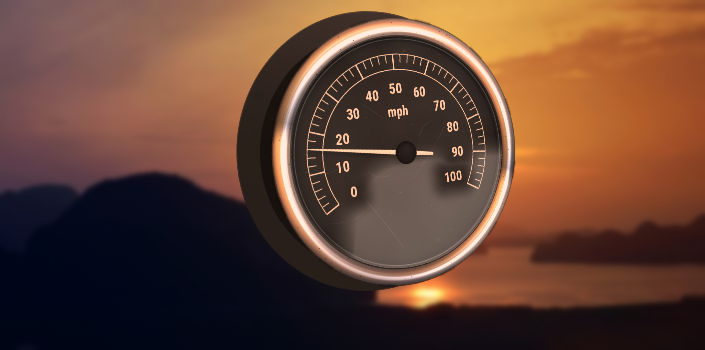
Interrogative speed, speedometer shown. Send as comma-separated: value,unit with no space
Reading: 16,mph
